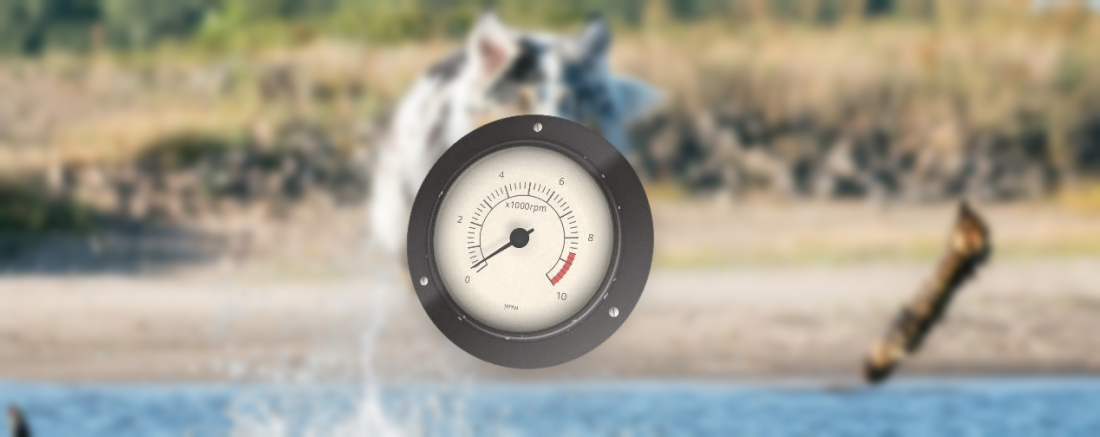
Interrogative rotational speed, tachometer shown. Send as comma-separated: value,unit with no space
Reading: 200,rpm
